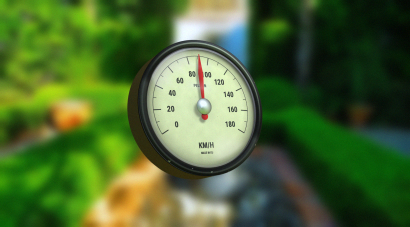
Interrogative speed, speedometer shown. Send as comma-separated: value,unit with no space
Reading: 90,km/h
